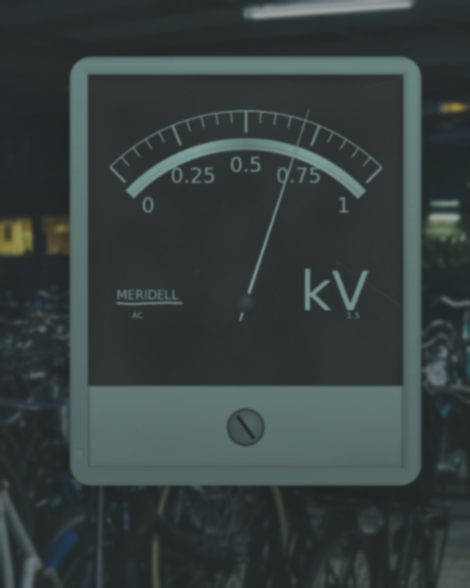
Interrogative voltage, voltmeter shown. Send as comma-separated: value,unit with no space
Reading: 0.7,kV
